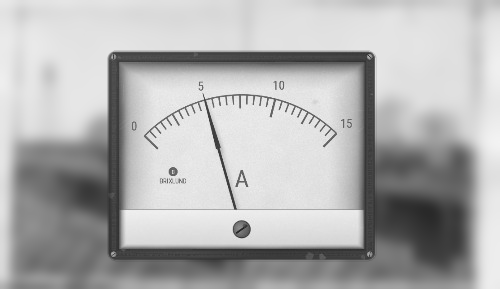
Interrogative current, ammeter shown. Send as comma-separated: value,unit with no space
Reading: 5,A
